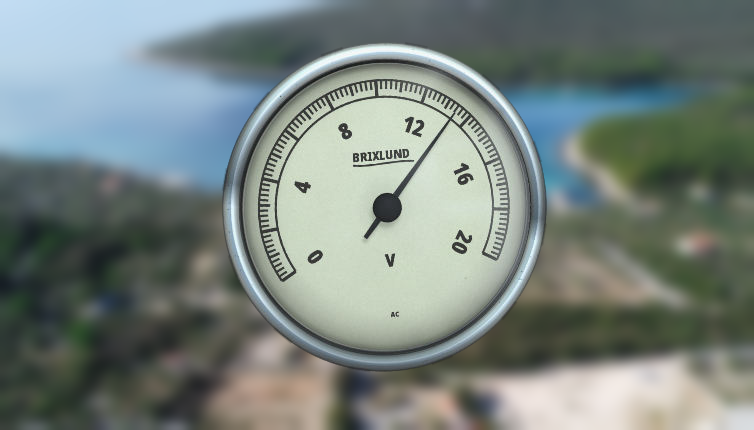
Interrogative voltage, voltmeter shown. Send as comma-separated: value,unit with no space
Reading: 13.4,V
